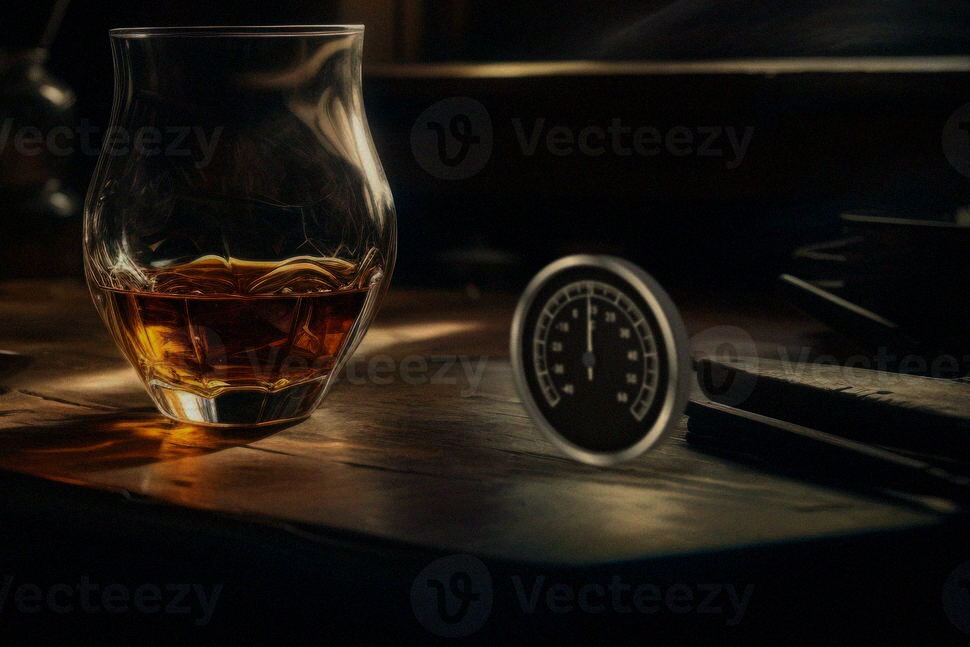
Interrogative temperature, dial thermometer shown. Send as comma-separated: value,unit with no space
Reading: 10,°C
